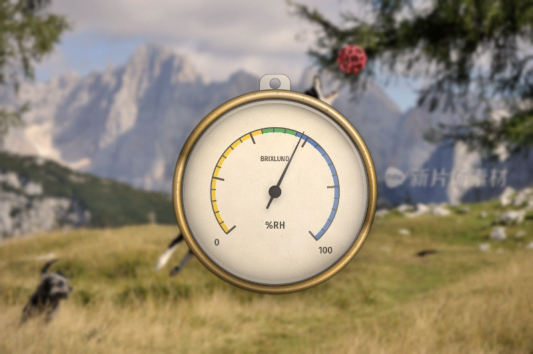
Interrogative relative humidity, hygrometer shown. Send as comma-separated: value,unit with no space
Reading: 58,%
